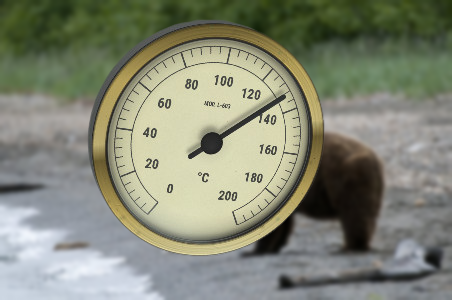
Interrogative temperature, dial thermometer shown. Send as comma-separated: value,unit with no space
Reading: 132,°C
